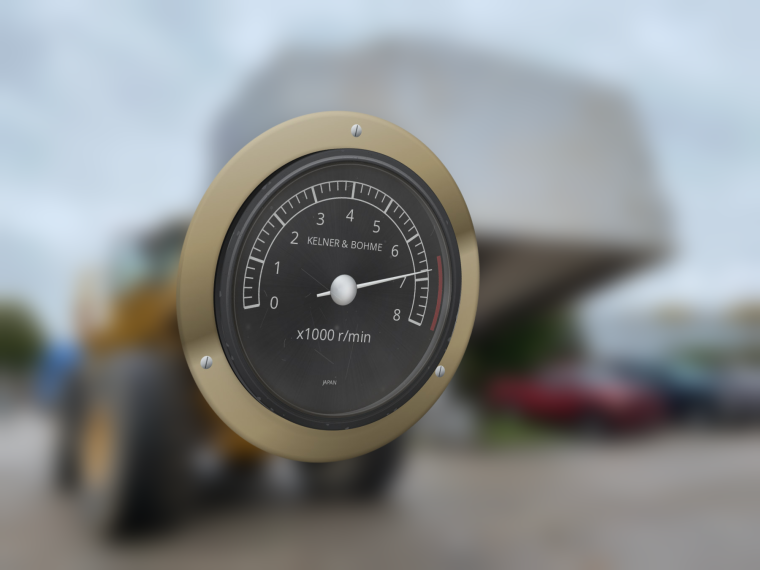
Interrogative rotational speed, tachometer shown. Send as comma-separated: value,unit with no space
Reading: 6800,rpm
